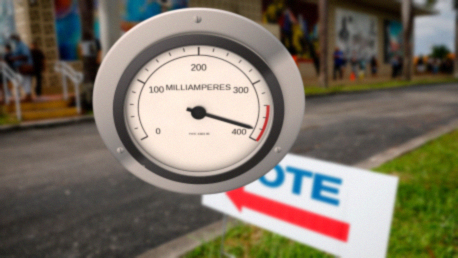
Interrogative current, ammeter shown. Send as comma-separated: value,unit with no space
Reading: 380,mA
